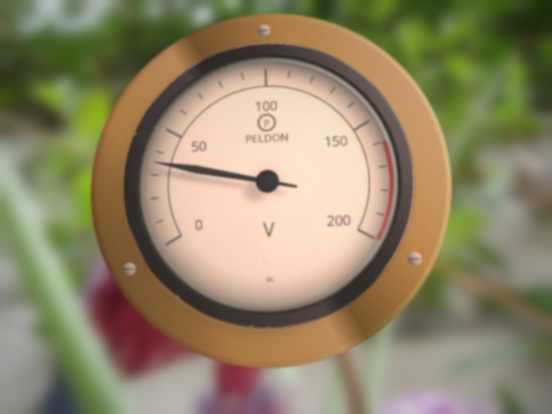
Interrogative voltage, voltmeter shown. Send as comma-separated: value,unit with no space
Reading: 35,V
